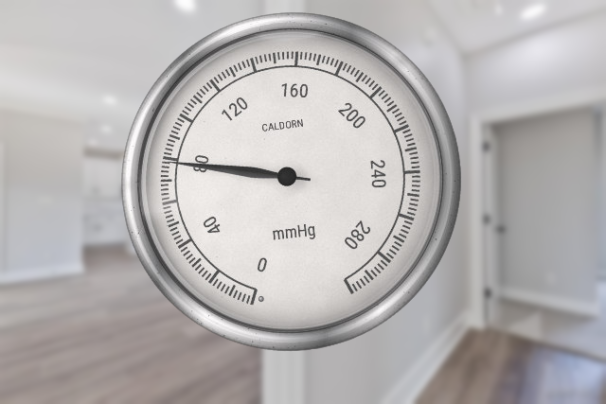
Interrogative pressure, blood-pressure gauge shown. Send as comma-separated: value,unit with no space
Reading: 78,mmHg
